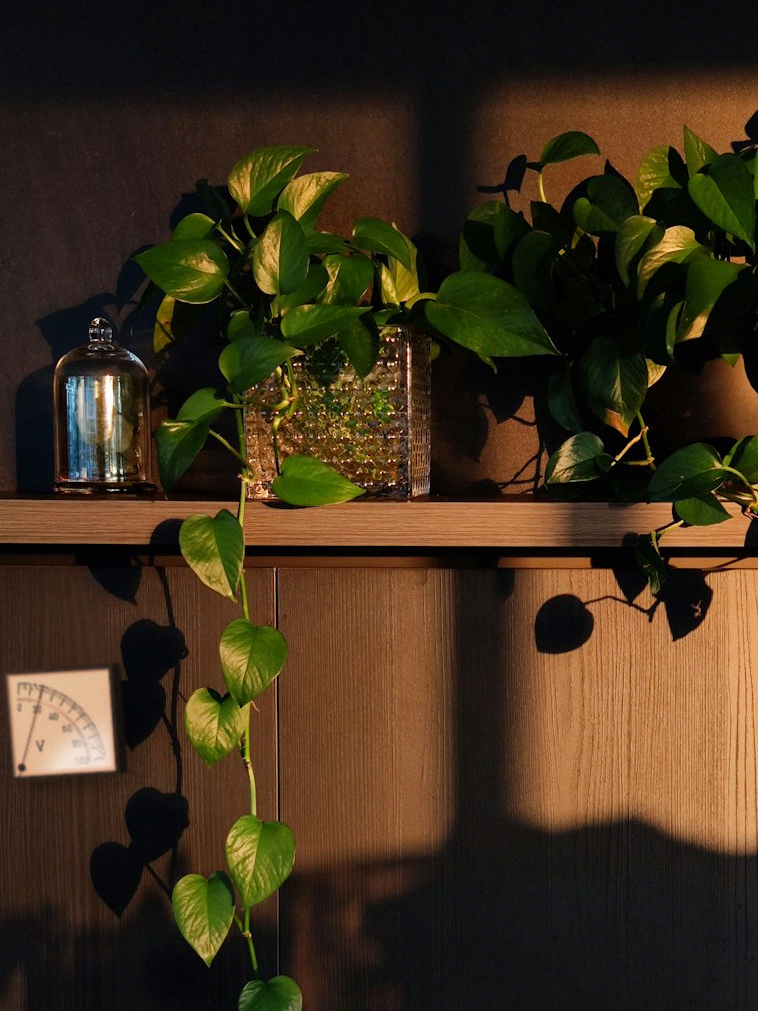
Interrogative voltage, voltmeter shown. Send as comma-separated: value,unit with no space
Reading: 20,V
